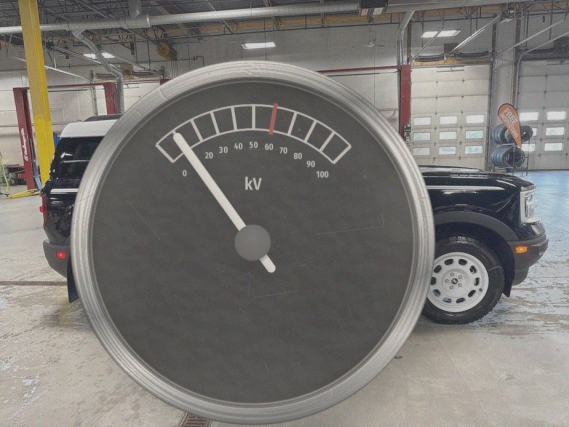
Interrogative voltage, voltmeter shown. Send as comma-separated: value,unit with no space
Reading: 10,kV
